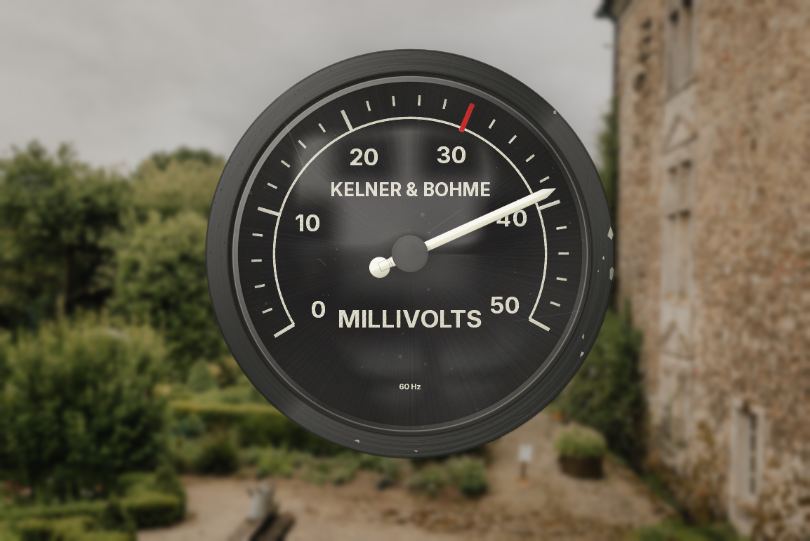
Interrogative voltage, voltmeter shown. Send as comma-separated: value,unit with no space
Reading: 39,mV
